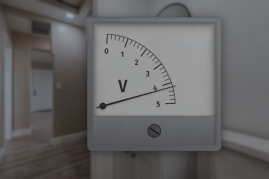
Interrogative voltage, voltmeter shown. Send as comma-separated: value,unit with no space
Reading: 4.2,V
